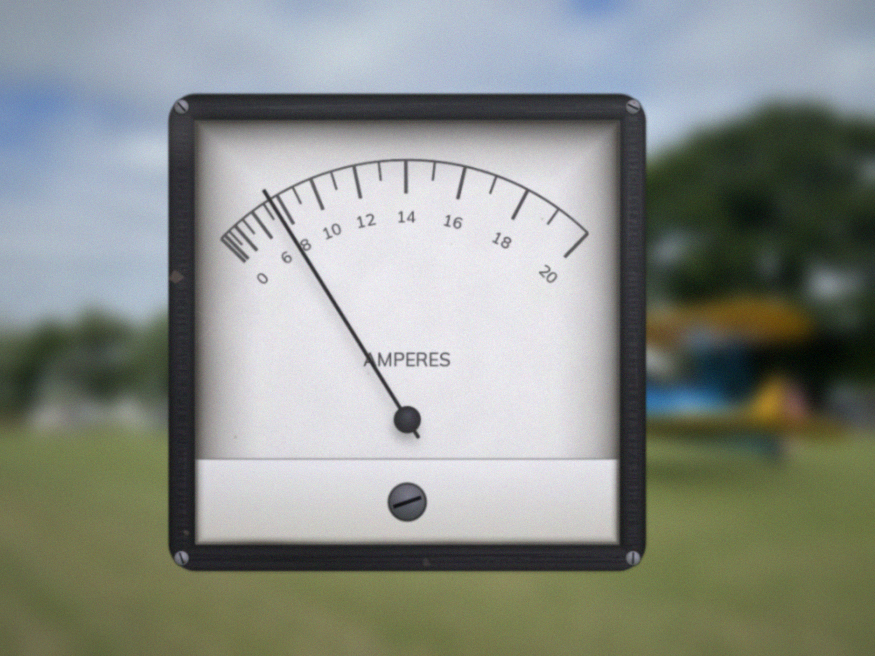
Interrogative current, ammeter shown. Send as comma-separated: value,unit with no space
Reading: 7.5,A
